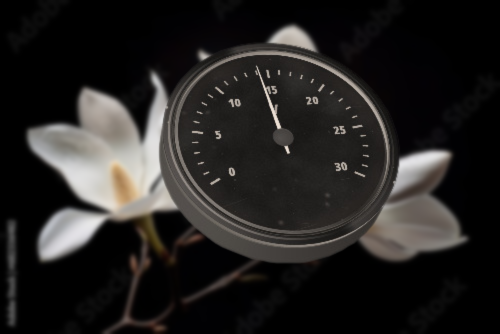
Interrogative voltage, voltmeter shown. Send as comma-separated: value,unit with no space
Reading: 14,V
